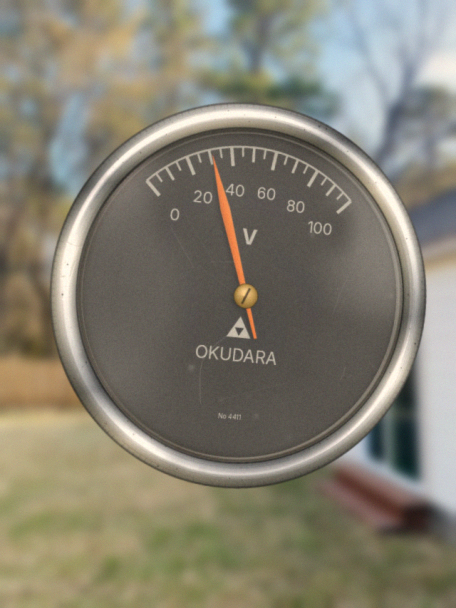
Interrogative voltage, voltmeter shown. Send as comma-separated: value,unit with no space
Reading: 30,V
